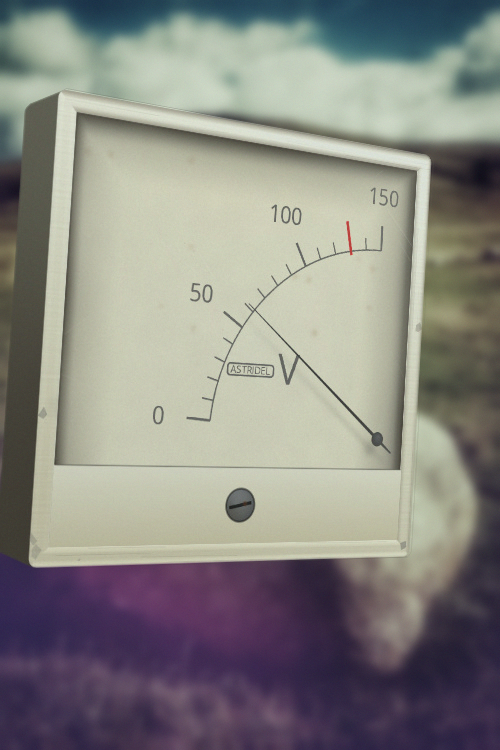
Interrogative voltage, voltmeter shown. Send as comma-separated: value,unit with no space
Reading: 60,V
